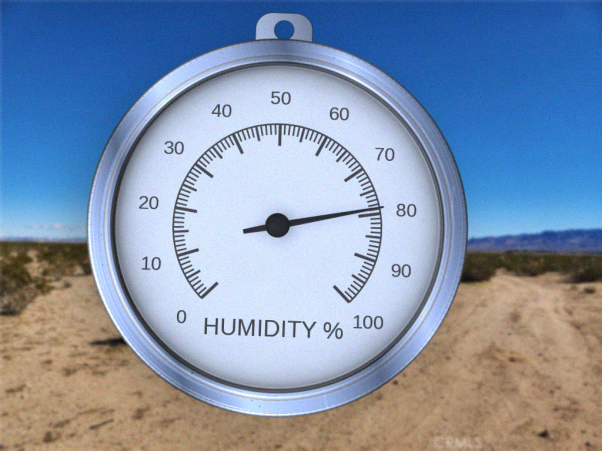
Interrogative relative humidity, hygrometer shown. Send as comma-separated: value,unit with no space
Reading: 79,%
